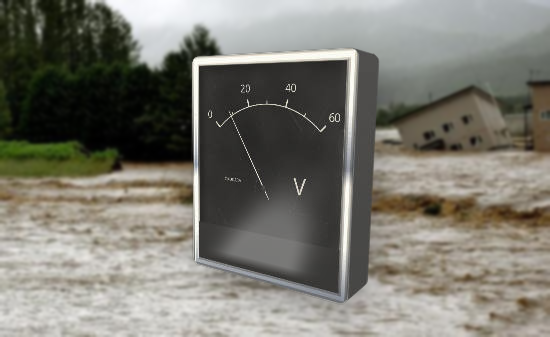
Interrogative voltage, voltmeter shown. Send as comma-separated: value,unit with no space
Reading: 10,V
